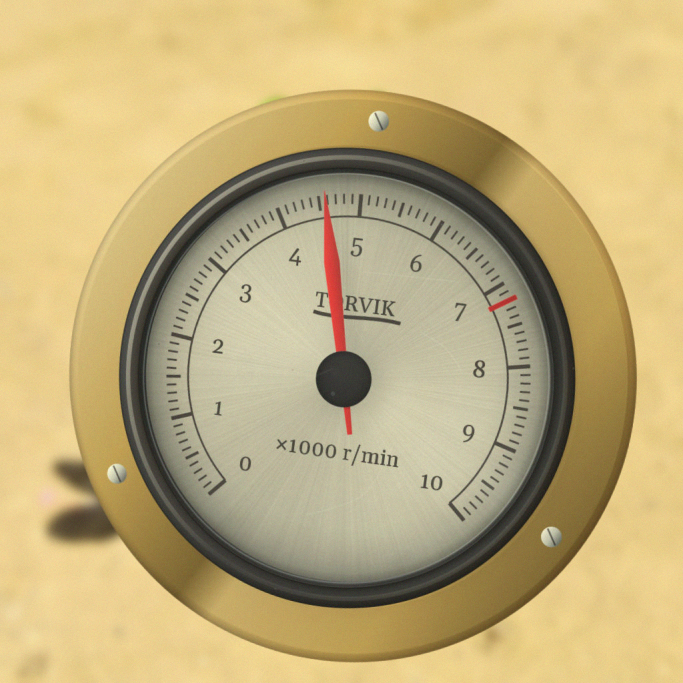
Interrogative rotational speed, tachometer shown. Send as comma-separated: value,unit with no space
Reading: 4600,rpm
